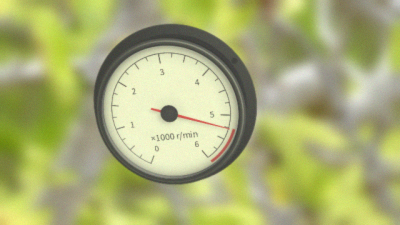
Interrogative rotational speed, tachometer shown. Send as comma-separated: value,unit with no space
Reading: 5250,rpm
